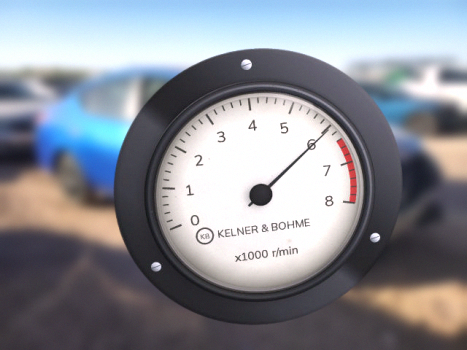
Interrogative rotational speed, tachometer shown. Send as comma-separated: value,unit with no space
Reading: 6000,rpm
